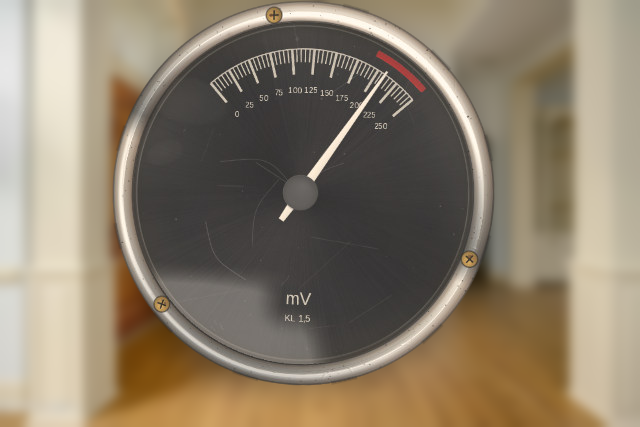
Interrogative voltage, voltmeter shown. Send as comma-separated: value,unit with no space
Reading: 210,mV
